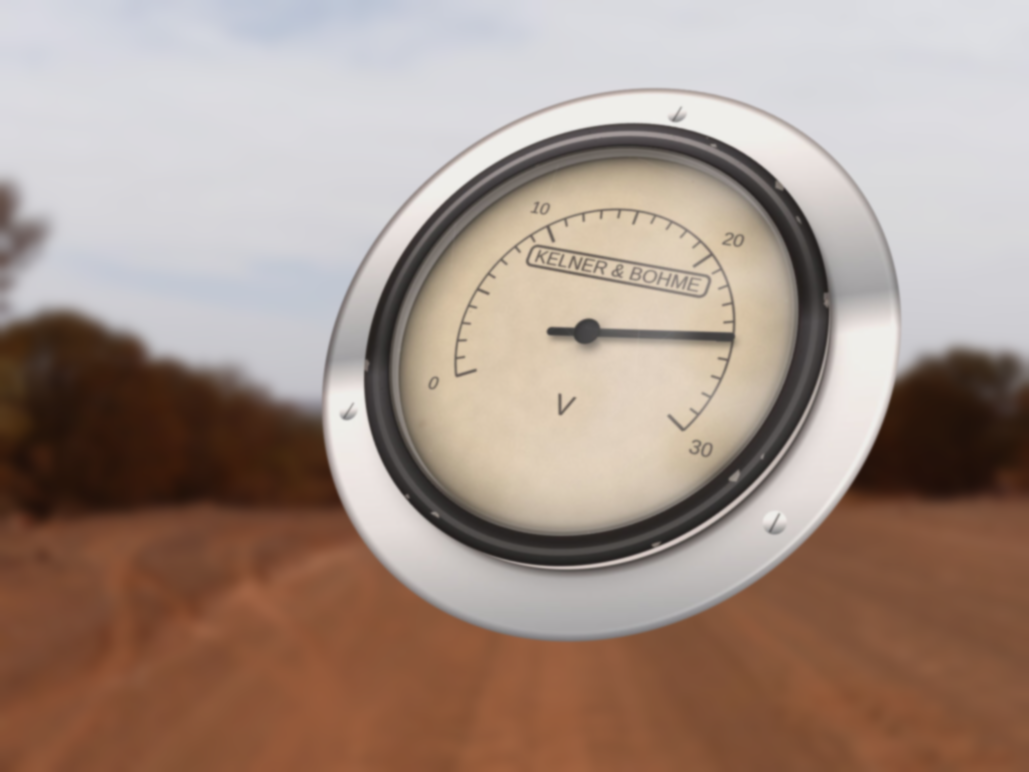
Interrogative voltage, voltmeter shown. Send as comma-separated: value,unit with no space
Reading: 25,V
